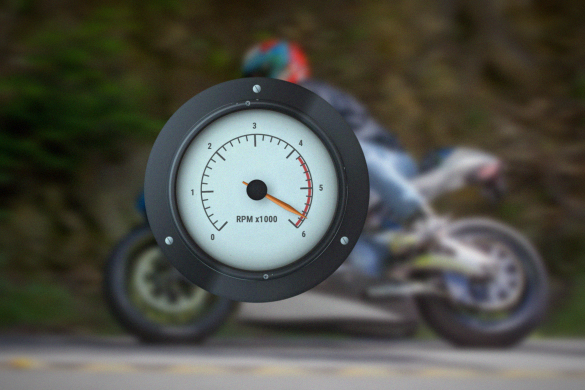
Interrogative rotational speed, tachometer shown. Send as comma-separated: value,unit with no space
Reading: 5700,rpm
